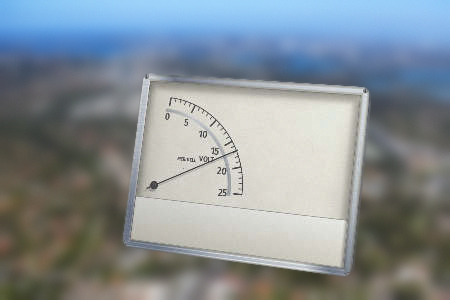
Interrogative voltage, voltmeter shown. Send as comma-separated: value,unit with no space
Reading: 17,V
